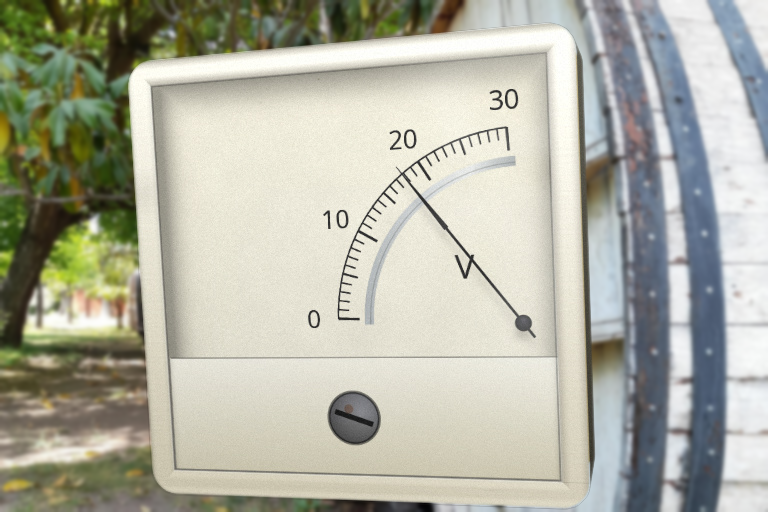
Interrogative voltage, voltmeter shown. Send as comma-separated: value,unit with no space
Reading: 18,V
